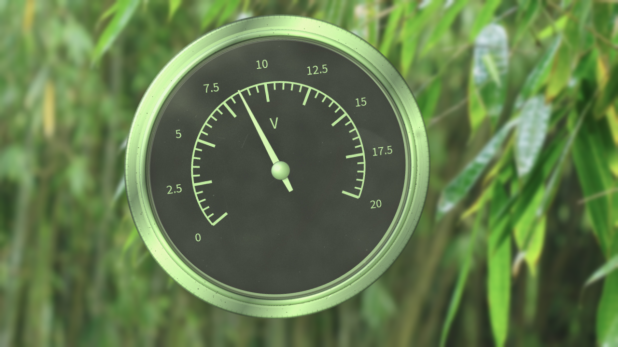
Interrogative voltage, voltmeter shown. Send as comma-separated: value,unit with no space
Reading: 8.5,V
